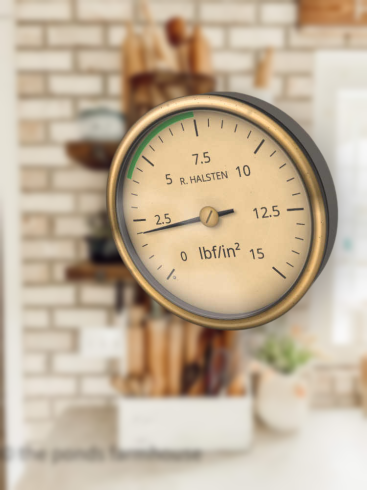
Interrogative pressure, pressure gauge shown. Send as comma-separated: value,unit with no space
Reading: 2,psi
